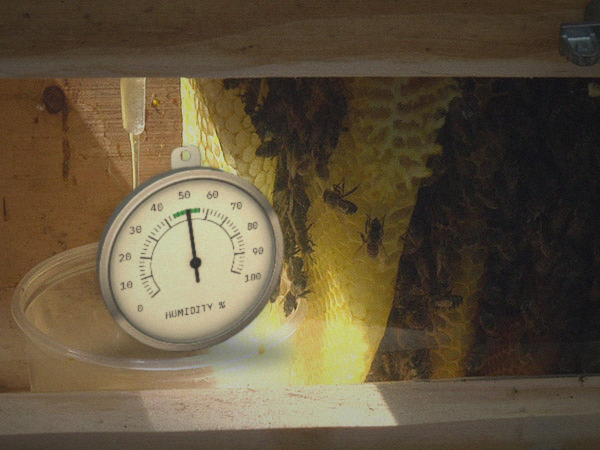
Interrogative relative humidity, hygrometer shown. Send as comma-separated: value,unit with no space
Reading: 50,%
